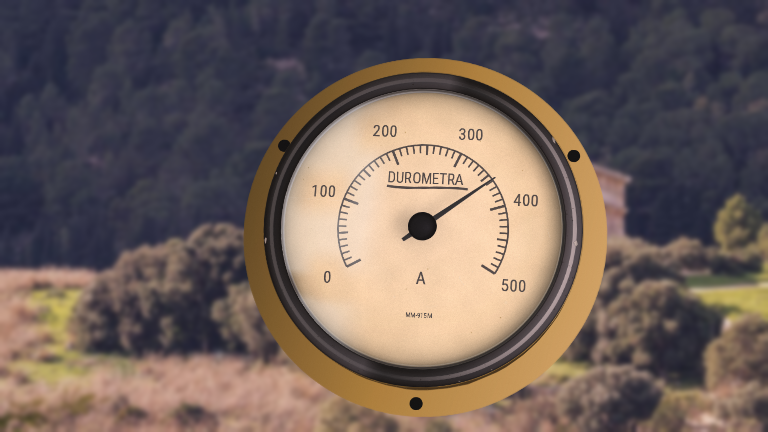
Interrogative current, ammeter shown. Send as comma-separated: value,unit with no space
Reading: 360,A
